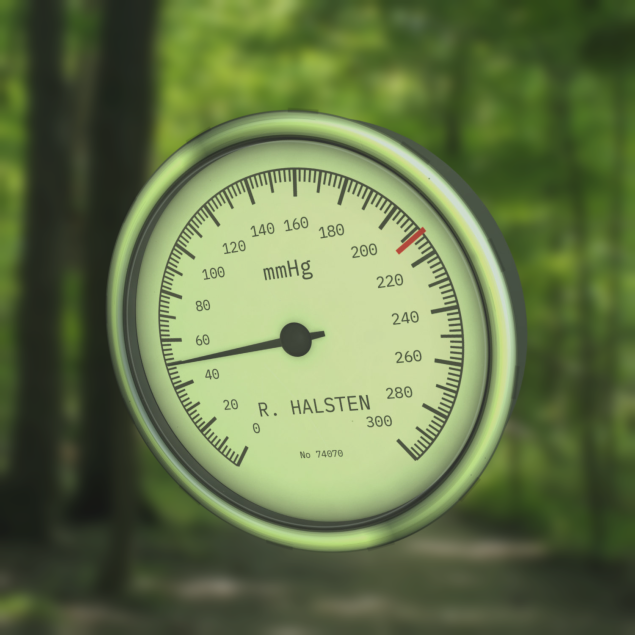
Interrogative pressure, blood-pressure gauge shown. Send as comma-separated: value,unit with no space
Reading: 50,mmHg
